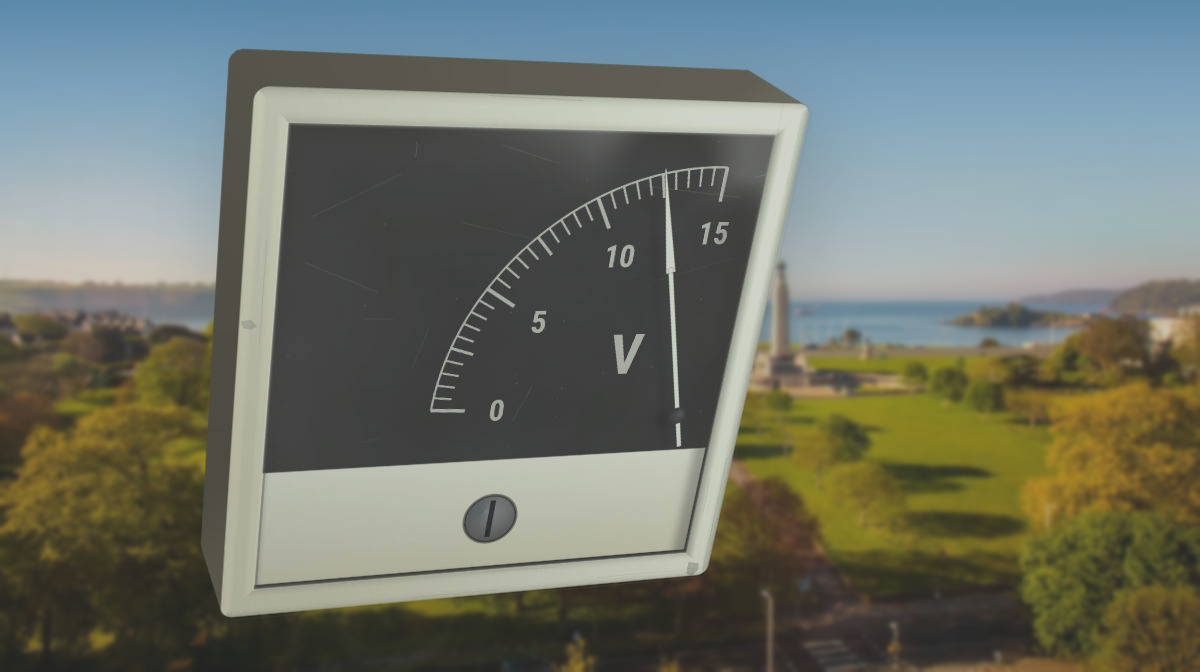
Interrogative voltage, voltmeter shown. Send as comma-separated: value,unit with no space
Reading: 12.5,V
